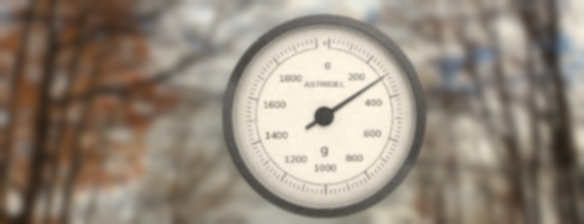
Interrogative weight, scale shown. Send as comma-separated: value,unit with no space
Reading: 300,g
